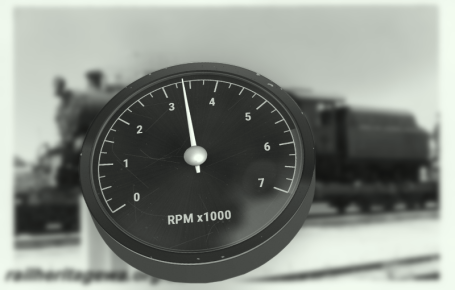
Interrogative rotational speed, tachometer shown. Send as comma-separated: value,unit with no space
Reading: 3375,rpm
